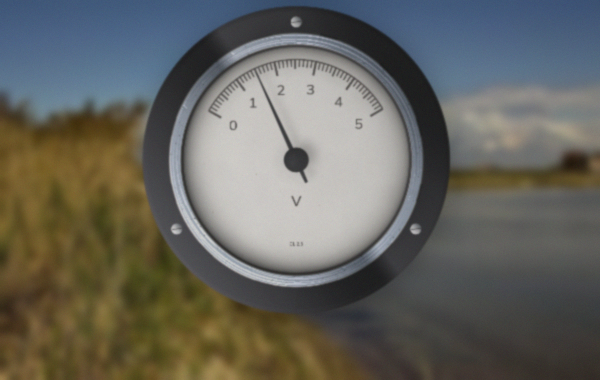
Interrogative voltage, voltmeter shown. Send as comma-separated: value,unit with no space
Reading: 1.5,V
